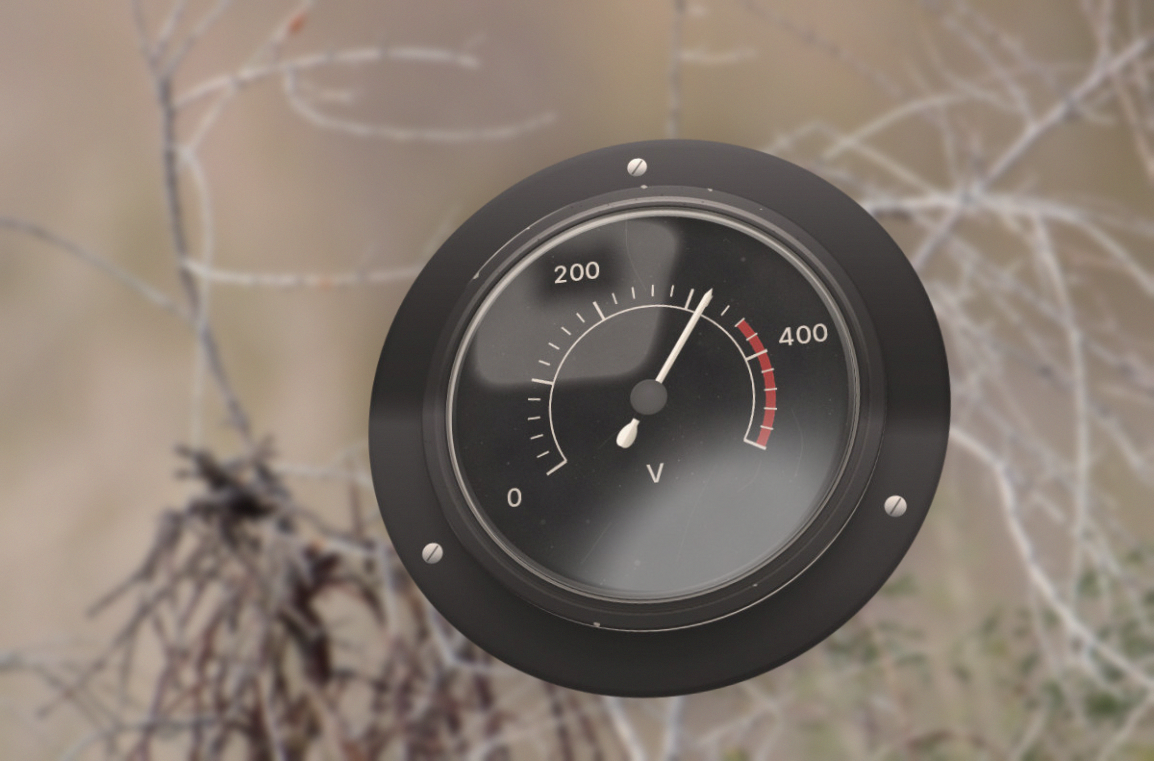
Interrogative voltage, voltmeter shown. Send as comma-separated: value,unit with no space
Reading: 320,V
